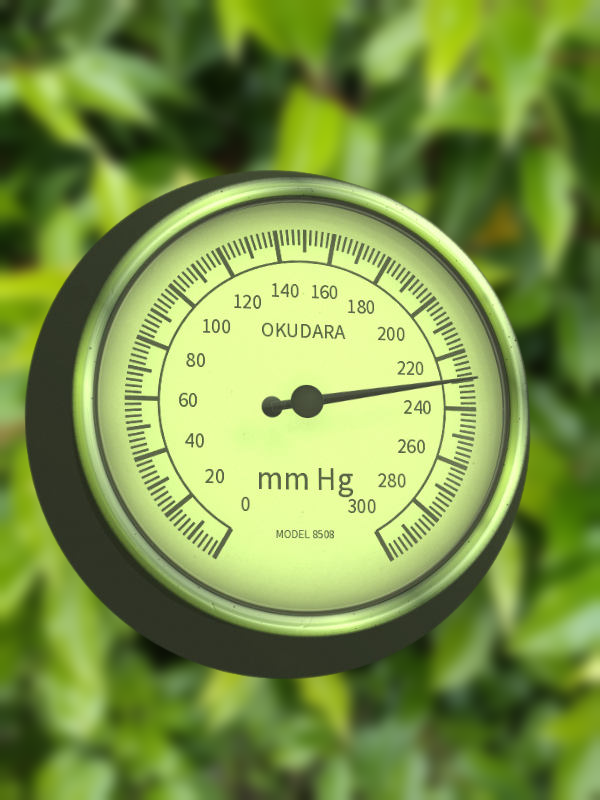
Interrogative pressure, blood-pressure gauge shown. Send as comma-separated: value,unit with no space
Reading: 230,mmHg
